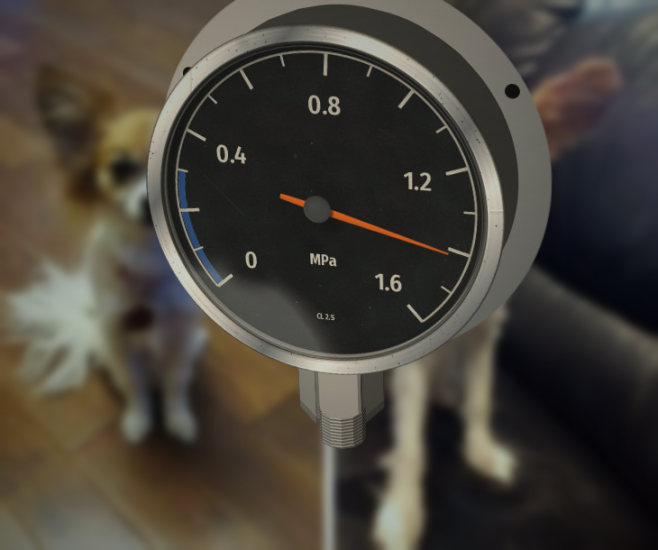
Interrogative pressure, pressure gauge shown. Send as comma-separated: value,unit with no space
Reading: 1.4,MPa
